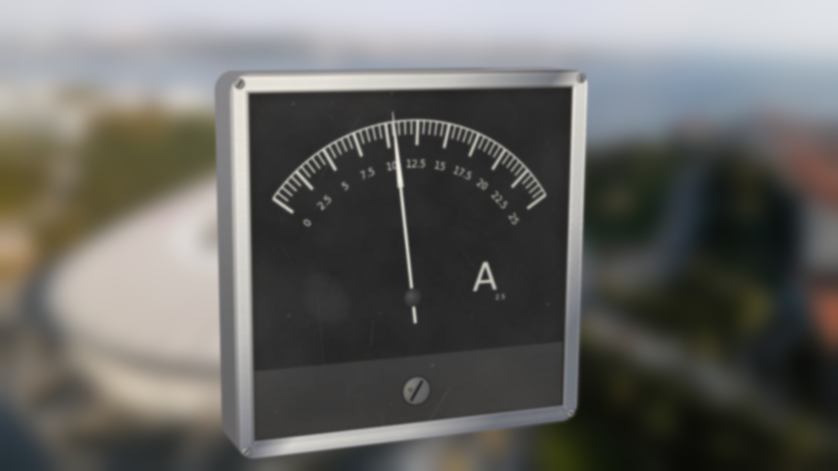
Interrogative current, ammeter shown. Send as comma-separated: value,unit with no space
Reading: 10.5,A
